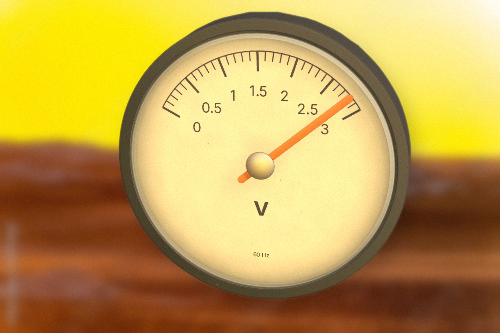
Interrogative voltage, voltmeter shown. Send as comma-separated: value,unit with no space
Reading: 2.8,V
